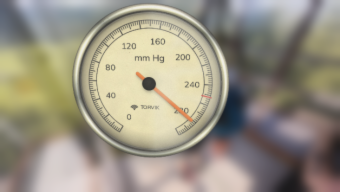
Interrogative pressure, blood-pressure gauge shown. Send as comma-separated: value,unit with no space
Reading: 280,mmHg
